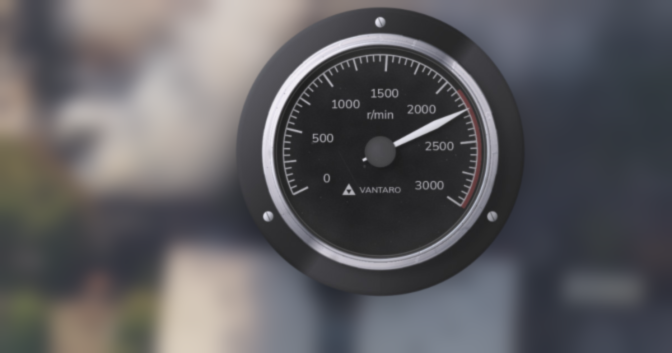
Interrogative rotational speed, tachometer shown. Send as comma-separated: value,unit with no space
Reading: 2250,rpm
